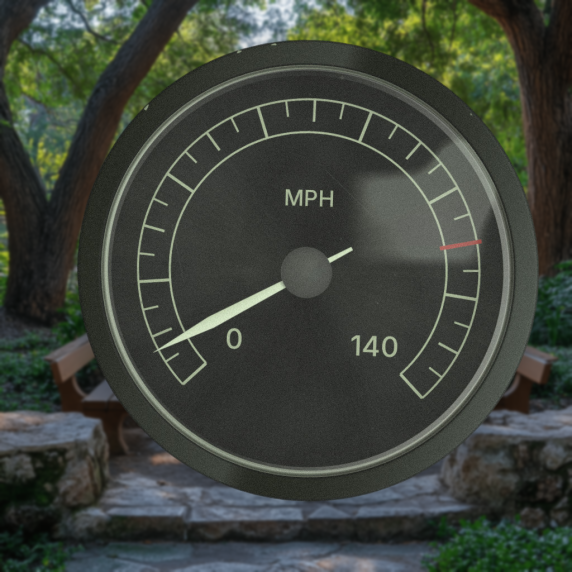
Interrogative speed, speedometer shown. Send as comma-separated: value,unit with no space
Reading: 7.5,mph
